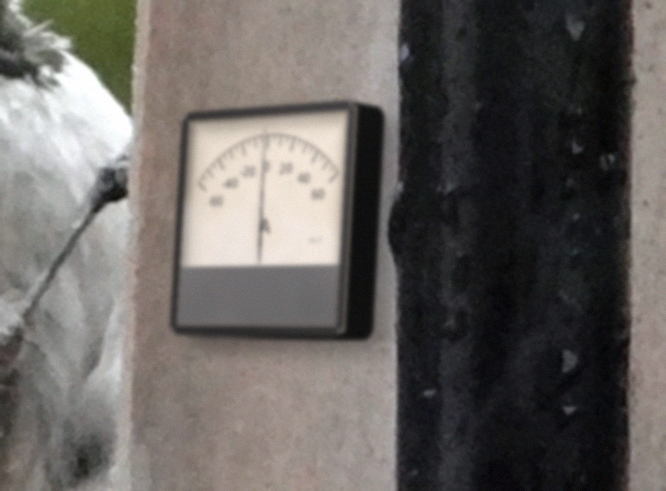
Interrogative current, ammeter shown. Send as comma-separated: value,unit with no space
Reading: 0,A
